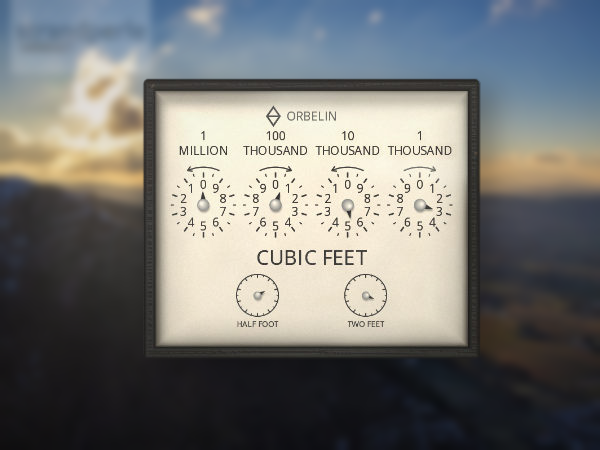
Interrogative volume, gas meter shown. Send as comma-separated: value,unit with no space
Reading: 5300,ft³
